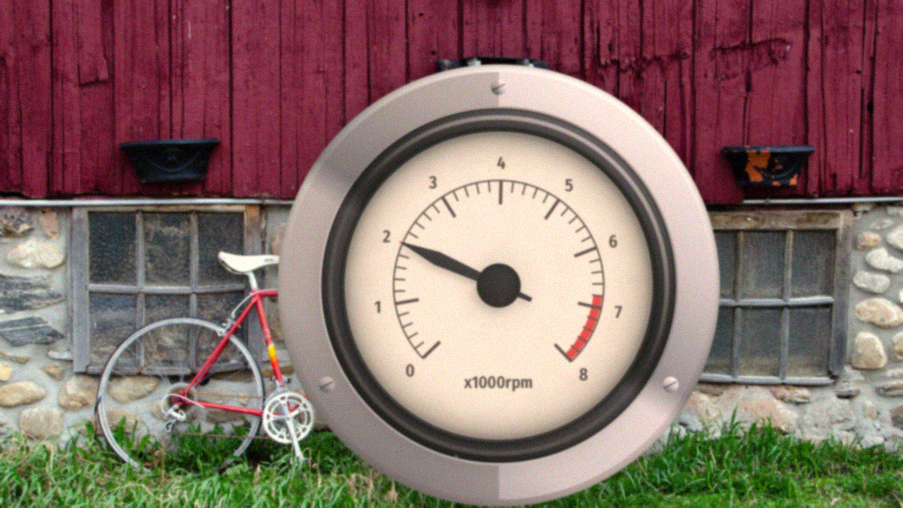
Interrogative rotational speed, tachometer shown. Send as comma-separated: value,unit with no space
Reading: 2000,rpm
